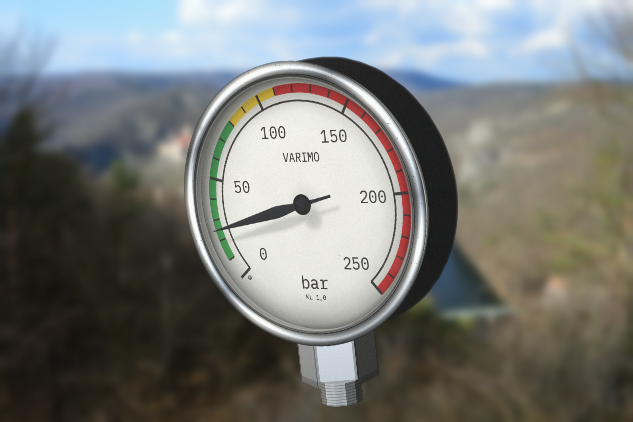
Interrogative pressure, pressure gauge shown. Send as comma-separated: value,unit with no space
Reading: 25,bar
